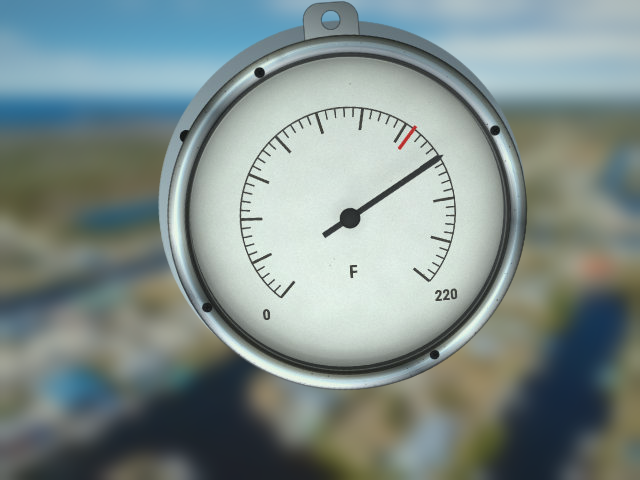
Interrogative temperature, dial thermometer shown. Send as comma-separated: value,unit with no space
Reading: 160,°F
